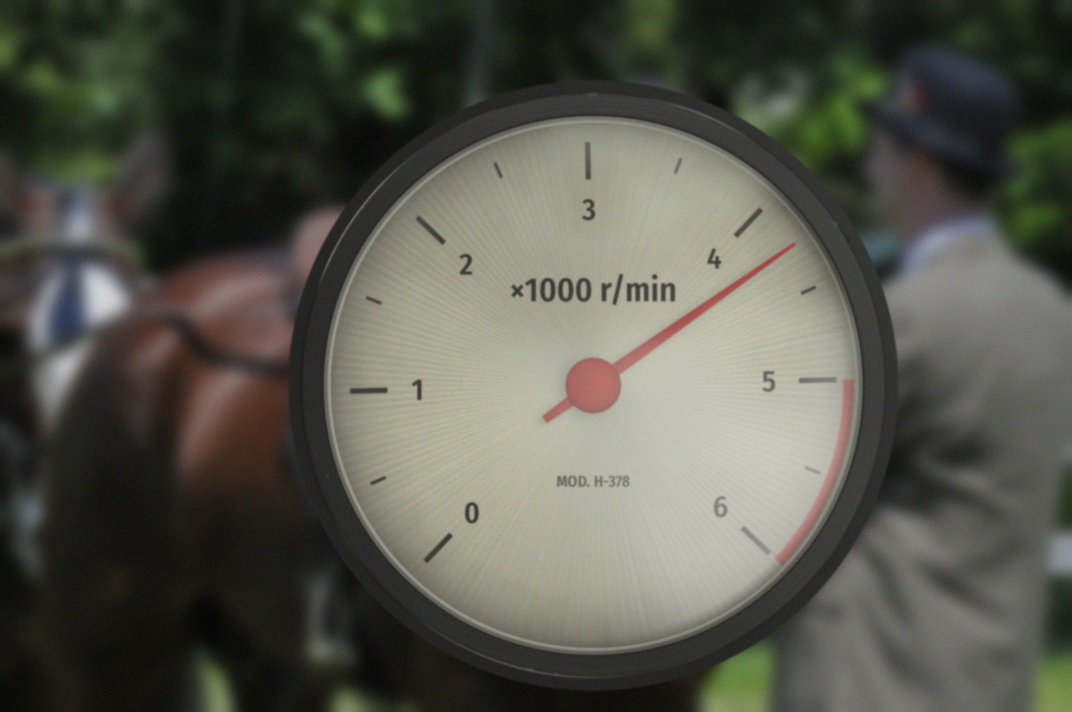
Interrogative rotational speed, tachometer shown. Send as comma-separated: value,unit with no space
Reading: 4250,rpm
